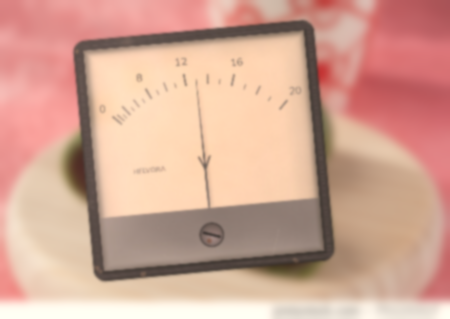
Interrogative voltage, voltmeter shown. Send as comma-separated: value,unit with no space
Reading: 13,V
